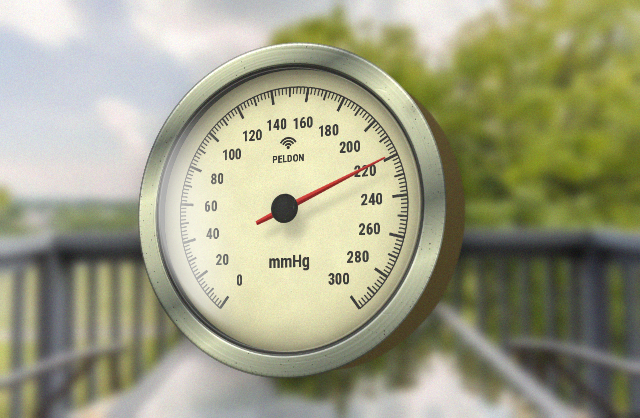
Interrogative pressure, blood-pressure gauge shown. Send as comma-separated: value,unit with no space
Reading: 220,mmHg
